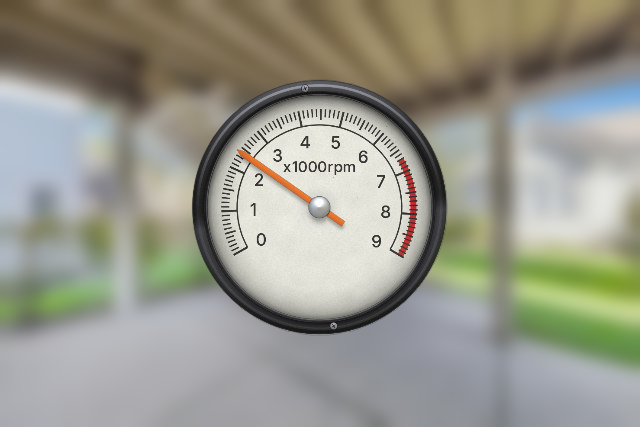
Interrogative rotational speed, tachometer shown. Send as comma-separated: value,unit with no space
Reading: 2400,rpm
